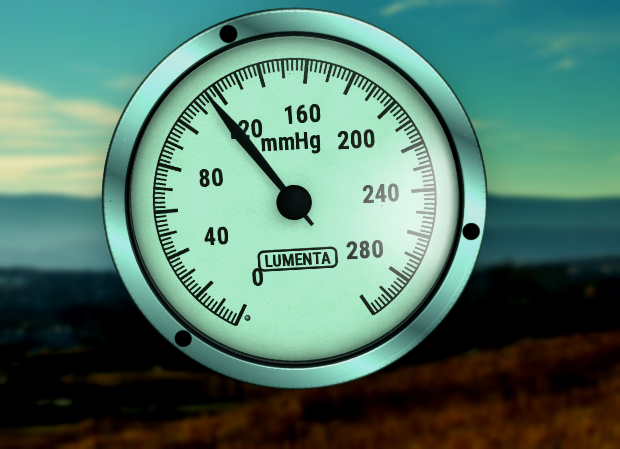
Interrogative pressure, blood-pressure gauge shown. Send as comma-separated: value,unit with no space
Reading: 116,mmHg
